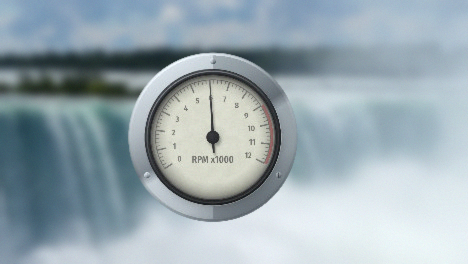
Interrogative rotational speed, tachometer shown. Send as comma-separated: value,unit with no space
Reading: 6000,rpm
